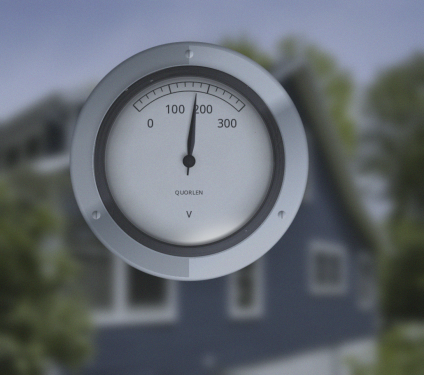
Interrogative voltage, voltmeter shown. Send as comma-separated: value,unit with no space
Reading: 170,V
